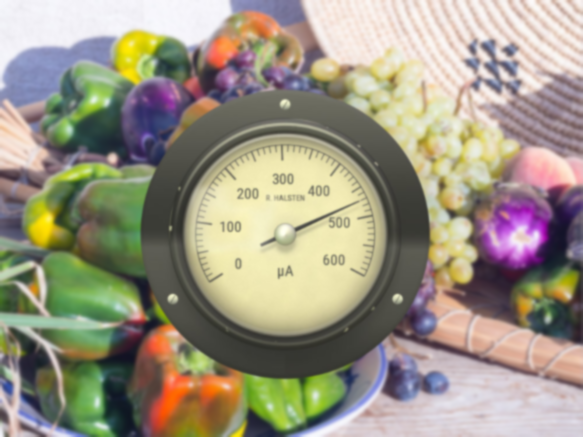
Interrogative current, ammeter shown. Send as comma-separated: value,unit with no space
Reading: 470,µA
